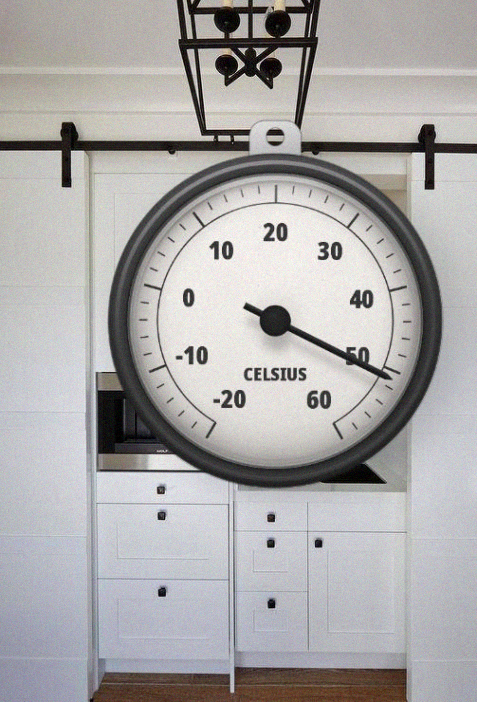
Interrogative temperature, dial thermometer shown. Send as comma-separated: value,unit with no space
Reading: 51,°C
